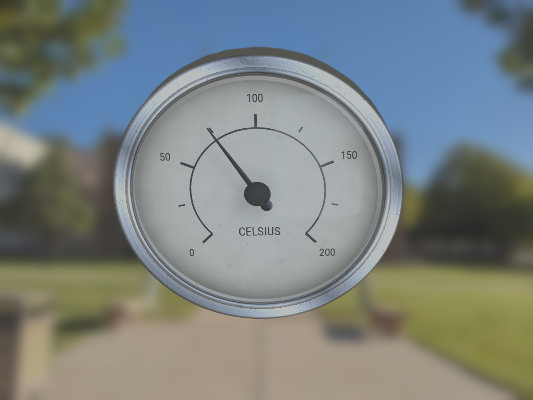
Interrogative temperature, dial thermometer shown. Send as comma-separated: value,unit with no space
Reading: 75,°C
